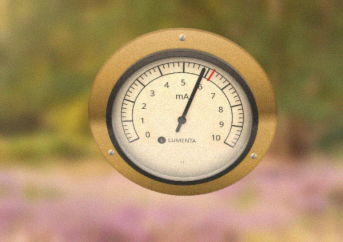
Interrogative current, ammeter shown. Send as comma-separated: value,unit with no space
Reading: 5.8,mA
